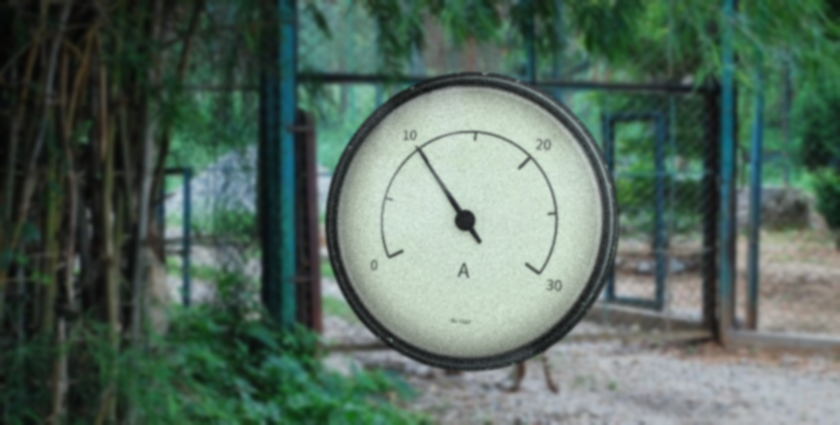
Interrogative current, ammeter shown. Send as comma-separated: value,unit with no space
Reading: 10,A
